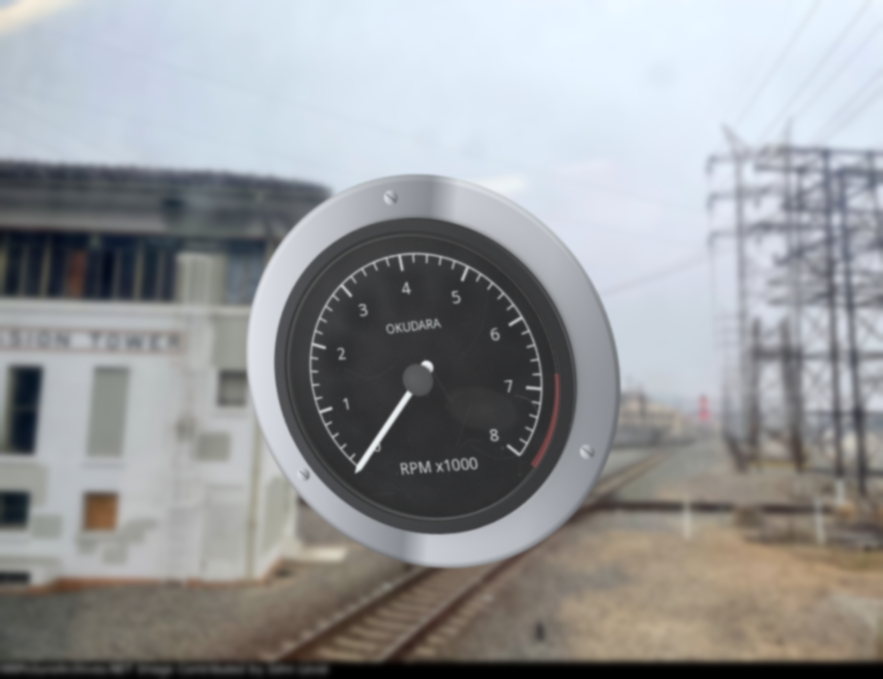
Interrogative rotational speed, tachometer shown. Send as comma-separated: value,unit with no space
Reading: 0,rpm
